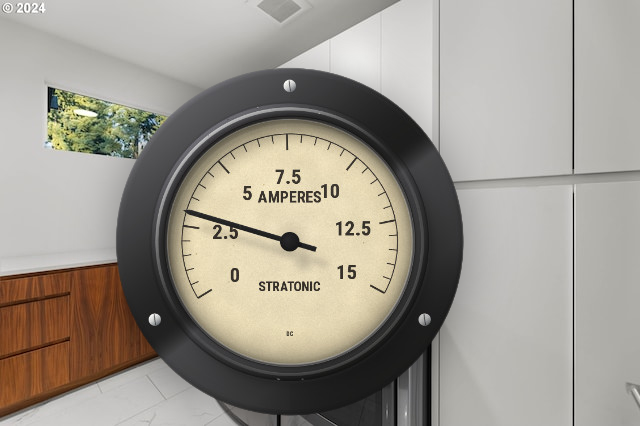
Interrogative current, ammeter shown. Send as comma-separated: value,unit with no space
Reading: 3,A
